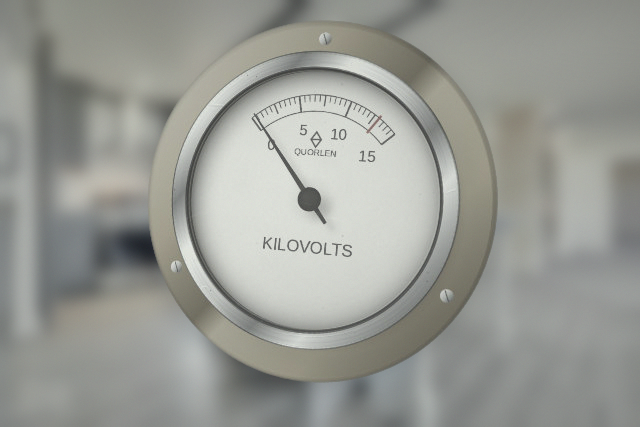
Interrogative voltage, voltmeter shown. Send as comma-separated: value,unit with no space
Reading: 0.5,kV
